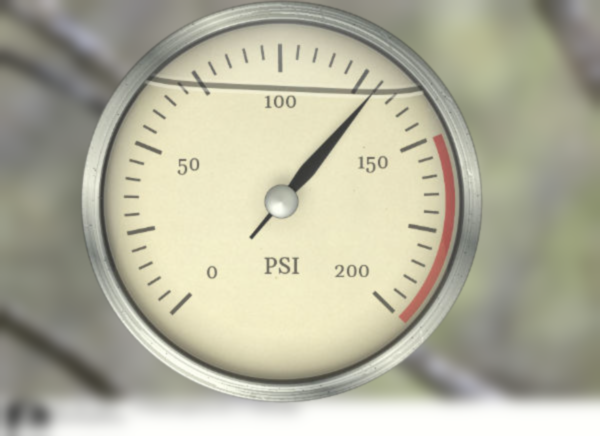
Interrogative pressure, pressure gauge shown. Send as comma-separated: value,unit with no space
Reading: 130,psi
